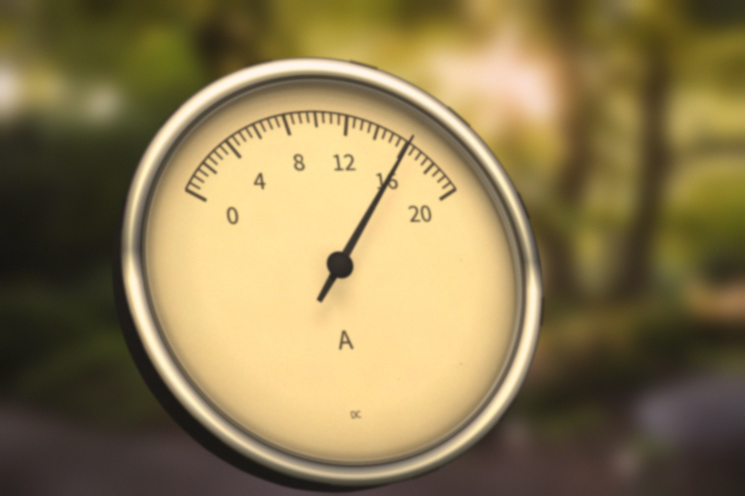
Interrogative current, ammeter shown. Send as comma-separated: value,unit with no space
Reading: 16,A
